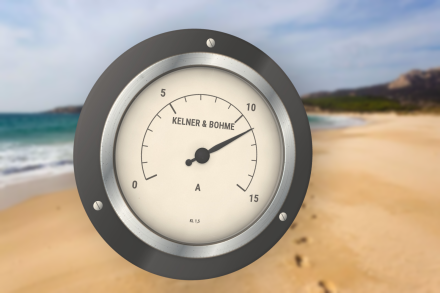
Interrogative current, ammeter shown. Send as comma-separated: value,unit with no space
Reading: 11,A
